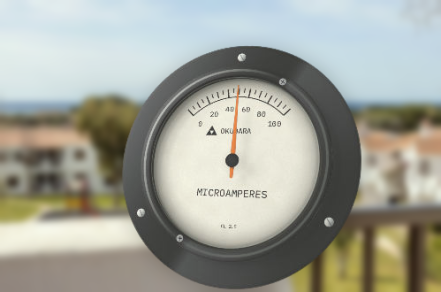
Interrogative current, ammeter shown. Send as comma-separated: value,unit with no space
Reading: 50,µA
